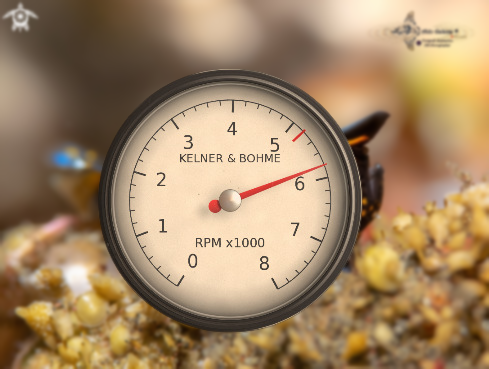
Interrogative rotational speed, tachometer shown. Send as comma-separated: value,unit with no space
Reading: 5800,rpm
